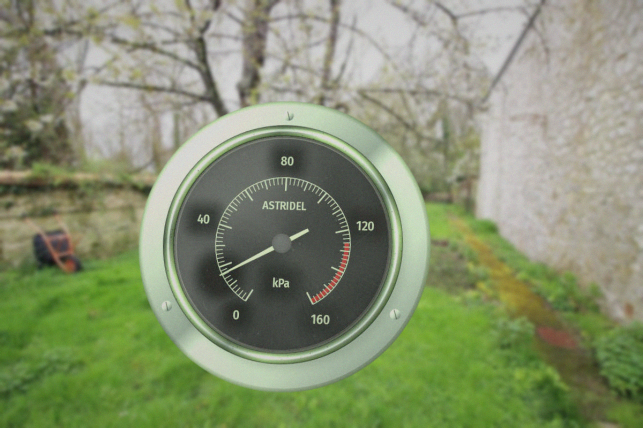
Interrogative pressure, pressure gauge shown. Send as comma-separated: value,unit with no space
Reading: 16,kPa
